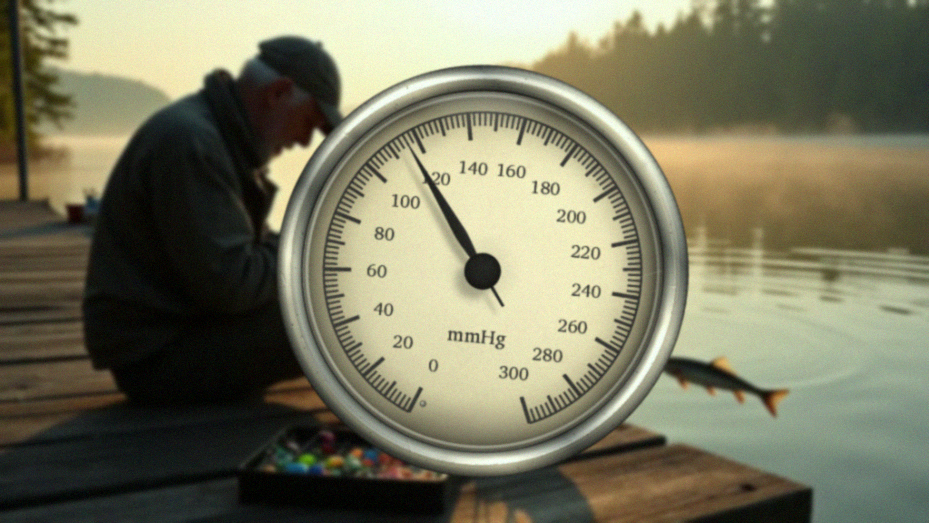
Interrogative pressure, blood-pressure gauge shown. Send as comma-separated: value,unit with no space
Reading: 116,mmHg
